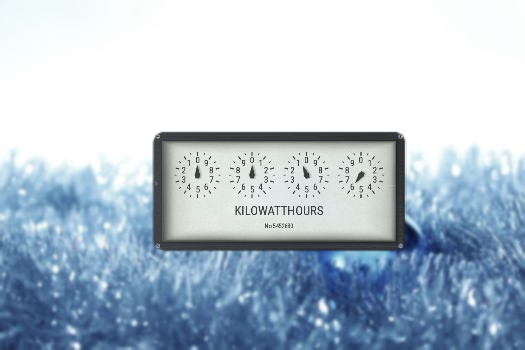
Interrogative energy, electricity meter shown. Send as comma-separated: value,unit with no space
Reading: 6,kWh
